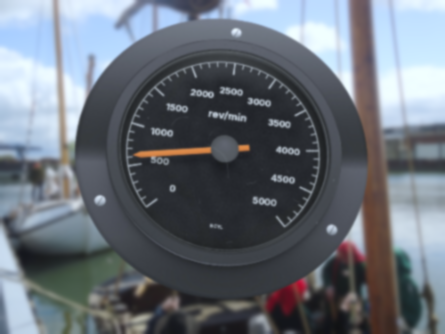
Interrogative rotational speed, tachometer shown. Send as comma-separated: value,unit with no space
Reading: 600,rpm
